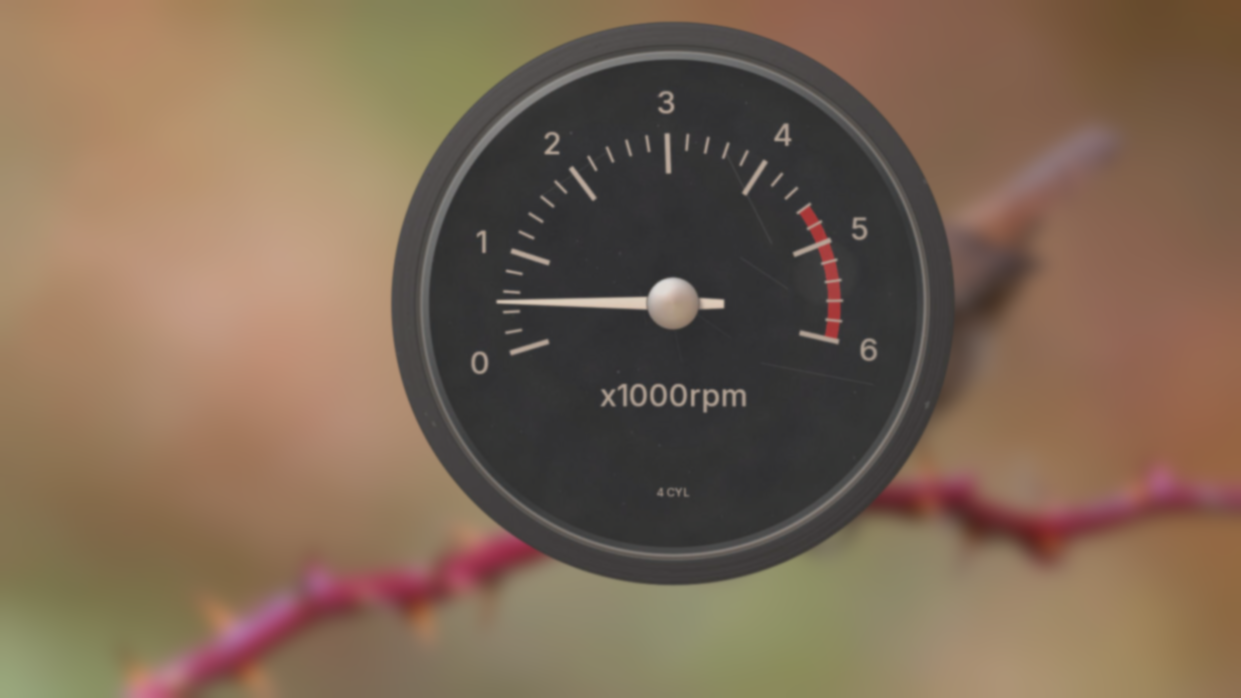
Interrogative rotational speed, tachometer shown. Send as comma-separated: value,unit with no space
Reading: 500,rpm
